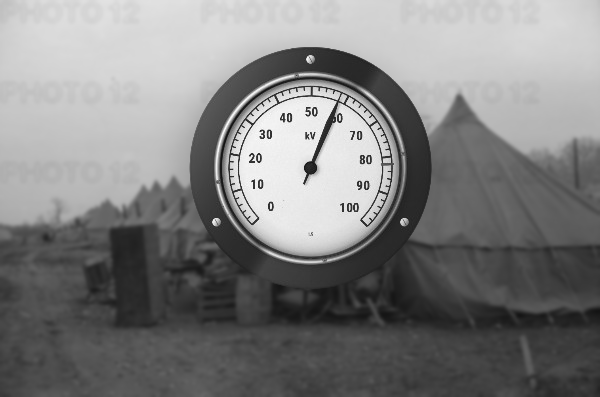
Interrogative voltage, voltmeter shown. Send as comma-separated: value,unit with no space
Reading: 58,kV
